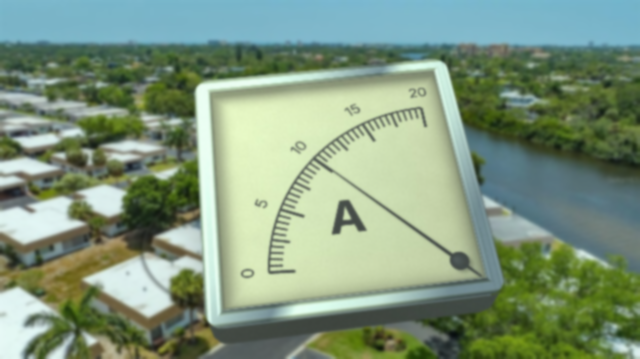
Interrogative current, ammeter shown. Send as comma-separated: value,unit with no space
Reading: 10,A
